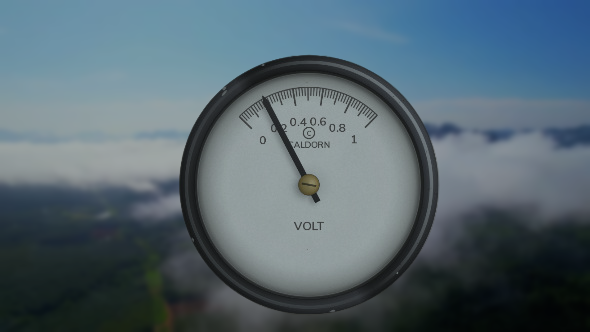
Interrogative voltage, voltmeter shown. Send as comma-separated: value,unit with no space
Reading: 0.2,V
